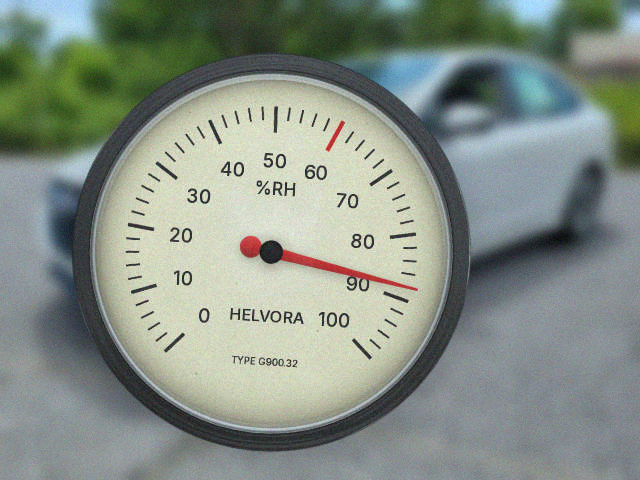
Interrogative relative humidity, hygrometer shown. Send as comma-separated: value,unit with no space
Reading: 88,%
